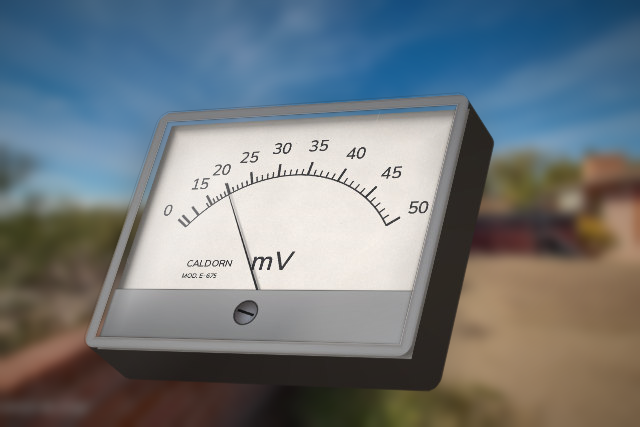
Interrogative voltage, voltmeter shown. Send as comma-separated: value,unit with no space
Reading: 20,mV
